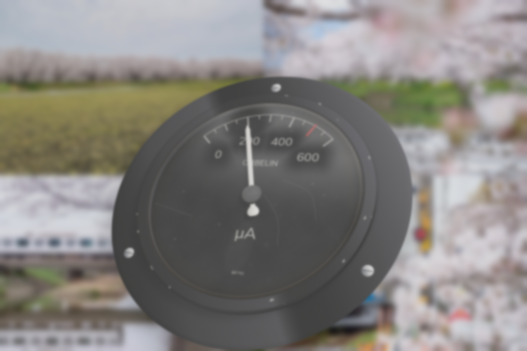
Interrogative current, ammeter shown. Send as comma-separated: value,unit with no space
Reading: 200,µA
